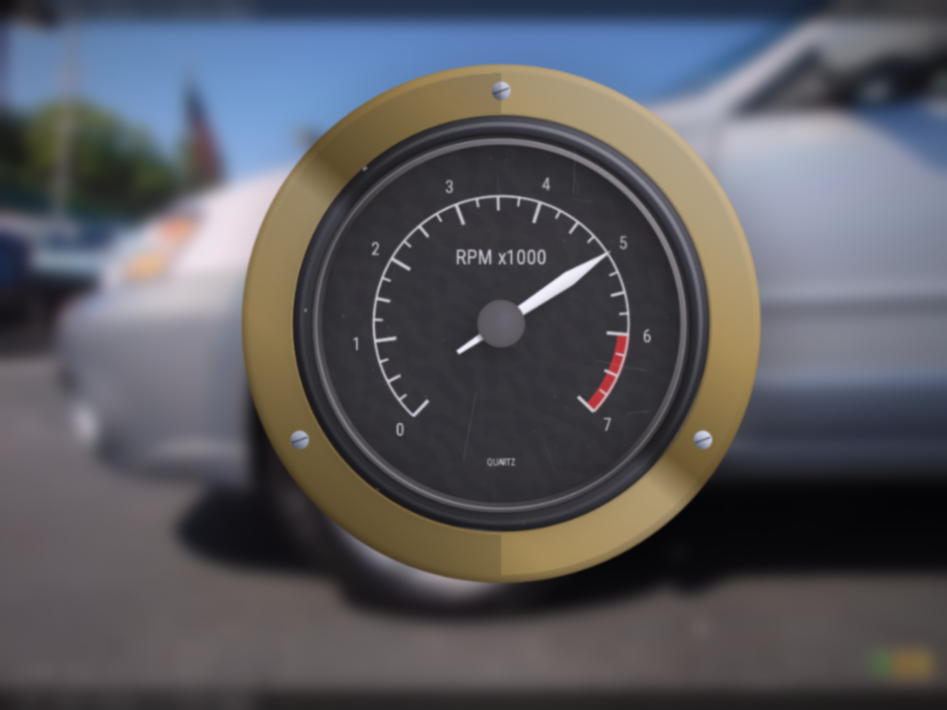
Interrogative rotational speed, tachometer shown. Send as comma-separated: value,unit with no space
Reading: 5000,rpm
